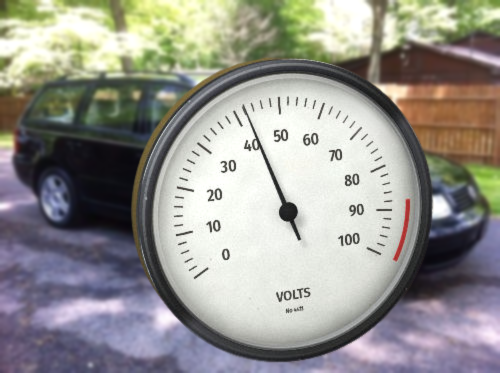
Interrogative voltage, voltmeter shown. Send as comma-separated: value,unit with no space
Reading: 42,V
